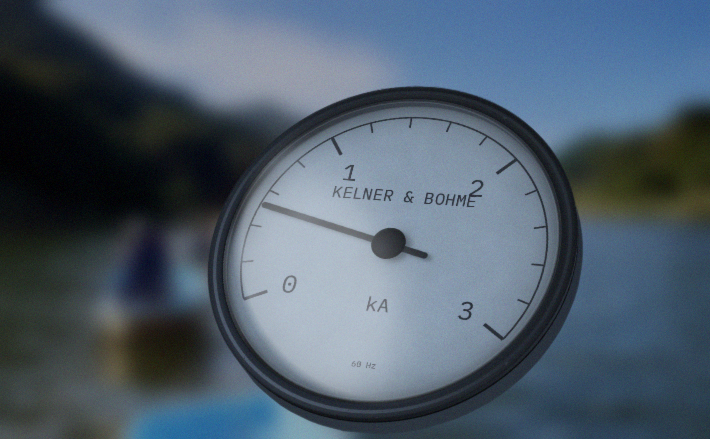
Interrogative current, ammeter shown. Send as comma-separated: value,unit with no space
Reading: 0.5,kA
